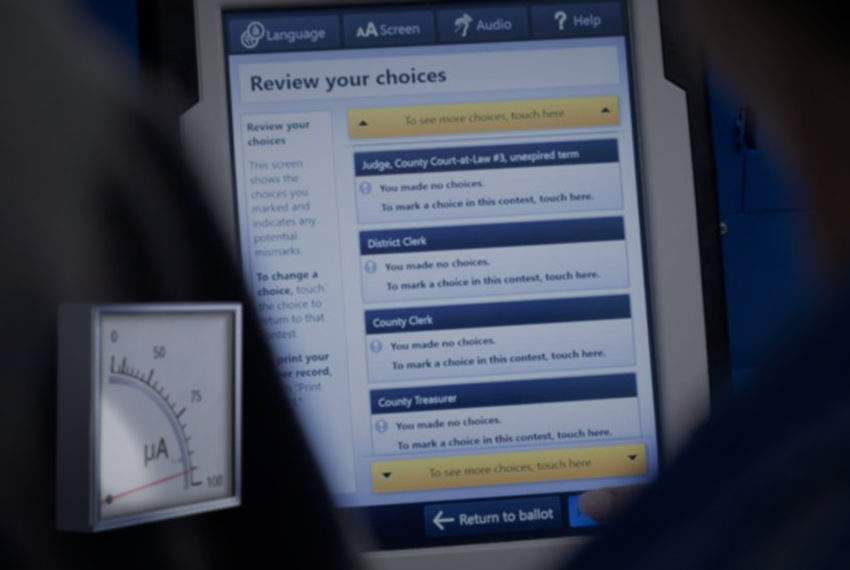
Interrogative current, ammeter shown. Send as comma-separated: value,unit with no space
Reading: 95,µA
